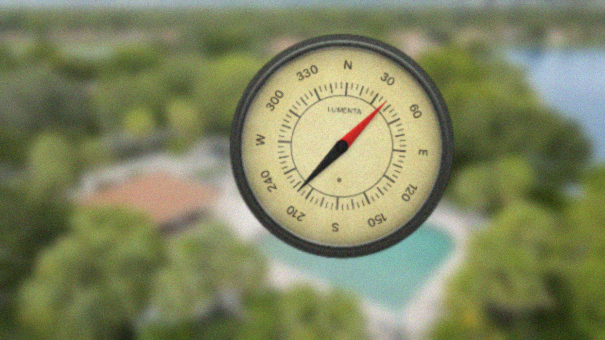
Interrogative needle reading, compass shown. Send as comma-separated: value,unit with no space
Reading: 40,°
